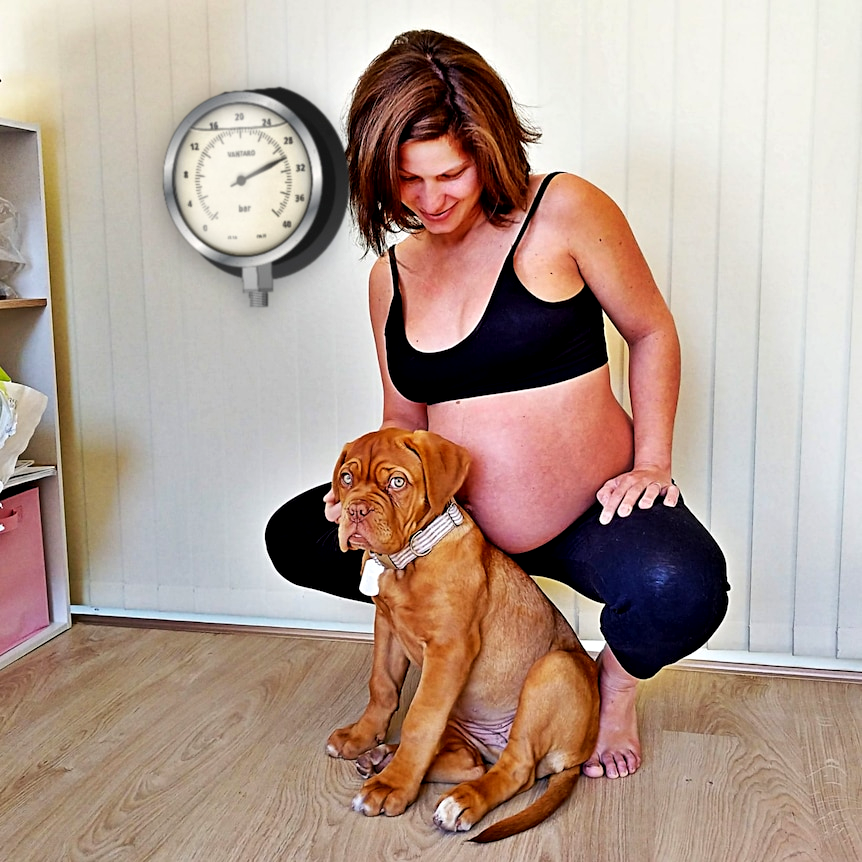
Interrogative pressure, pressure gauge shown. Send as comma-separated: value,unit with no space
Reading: 30,bar
